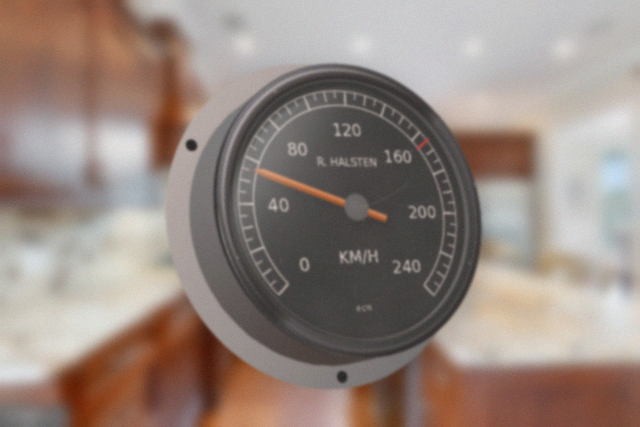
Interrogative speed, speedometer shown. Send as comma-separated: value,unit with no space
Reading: 55,km/h
